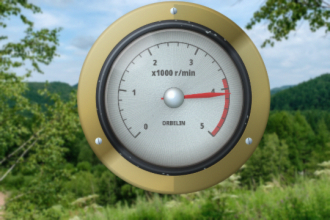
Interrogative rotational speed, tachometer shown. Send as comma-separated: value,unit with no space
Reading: 4100,rpm
